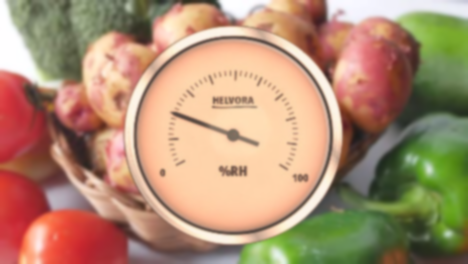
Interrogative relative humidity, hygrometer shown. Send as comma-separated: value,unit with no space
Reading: 20,%
